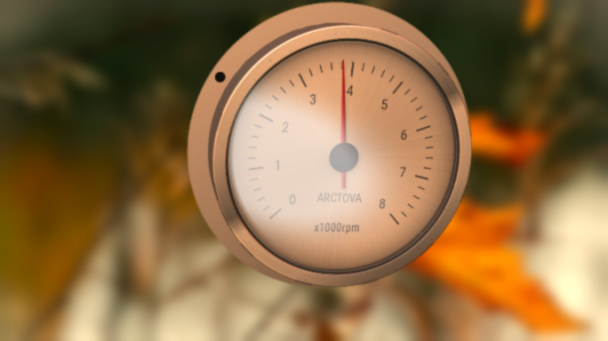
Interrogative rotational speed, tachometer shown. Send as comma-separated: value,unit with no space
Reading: 3800,rpm
